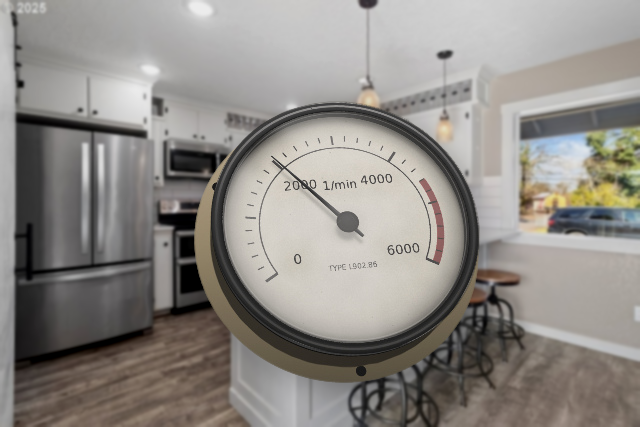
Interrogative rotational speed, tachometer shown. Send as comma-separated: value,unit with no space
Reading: 2000,rpm
